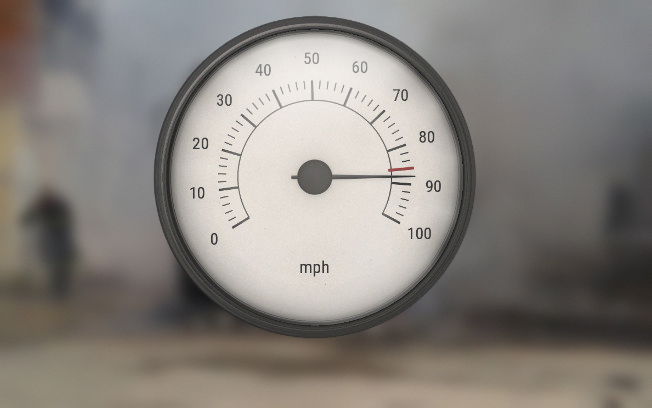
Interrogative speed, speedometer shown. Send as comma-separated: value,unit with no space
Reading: 88,mph
